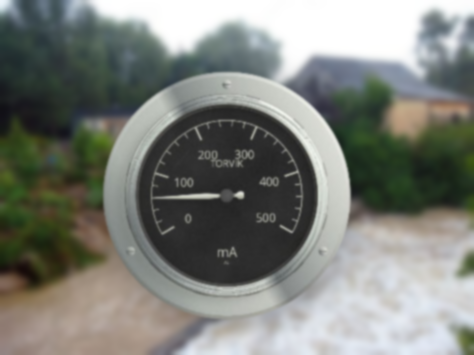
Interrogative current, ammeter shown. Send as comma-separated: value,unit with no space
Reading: 60,mA
